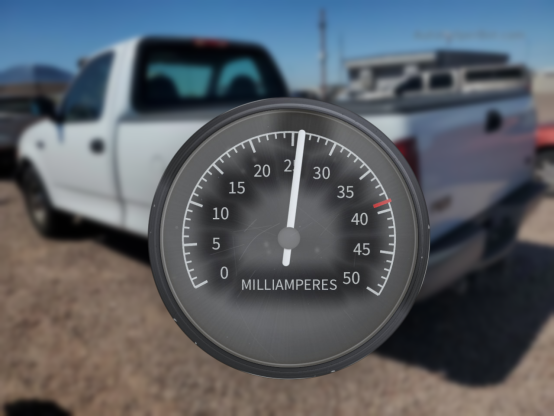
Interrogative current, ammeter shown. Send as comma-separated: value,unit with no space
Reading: 26,mA
